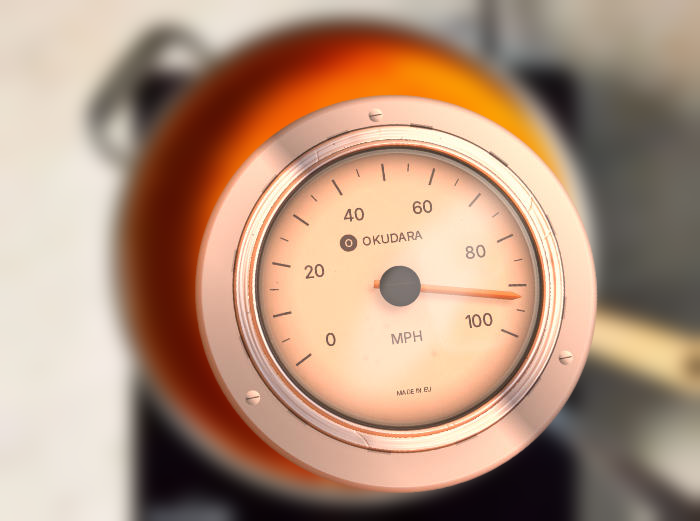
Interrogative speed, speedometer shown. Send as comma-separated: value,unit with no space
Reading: 92.5,mph
